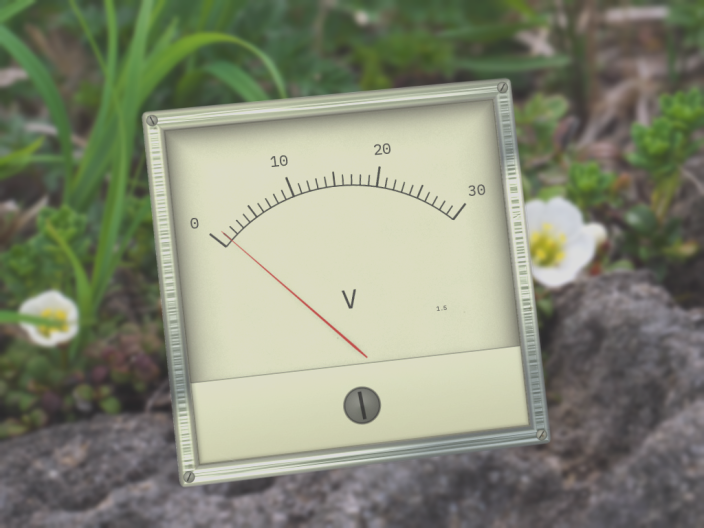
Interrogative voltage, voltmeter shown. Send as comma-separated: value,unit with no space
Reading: 1,V
